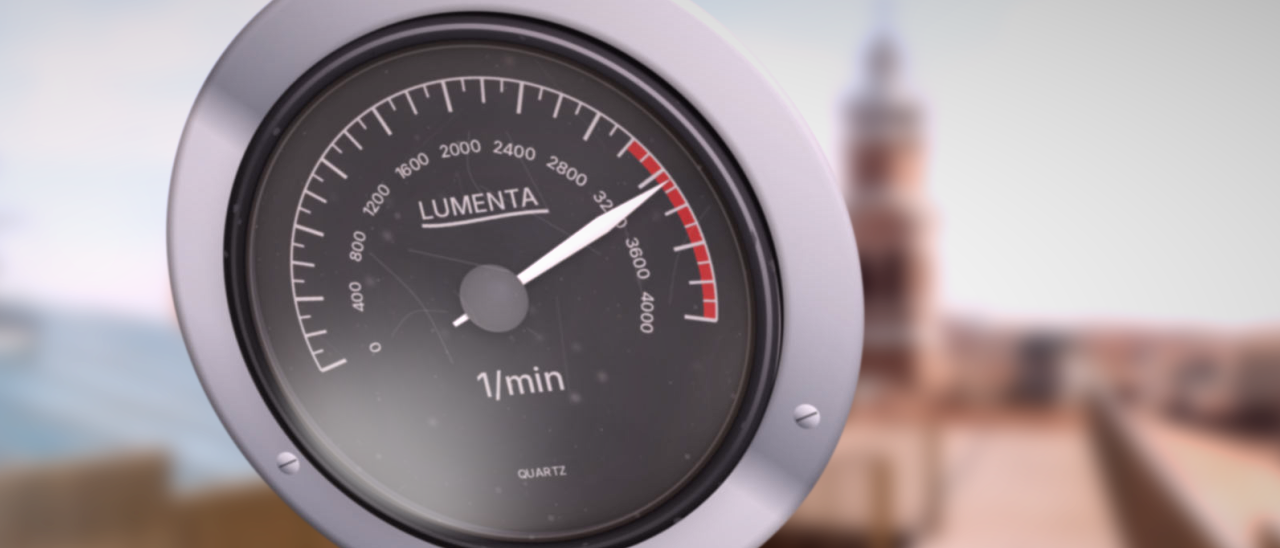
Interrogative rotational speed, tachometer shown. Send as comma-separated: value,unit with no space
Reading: 3250,rpm
